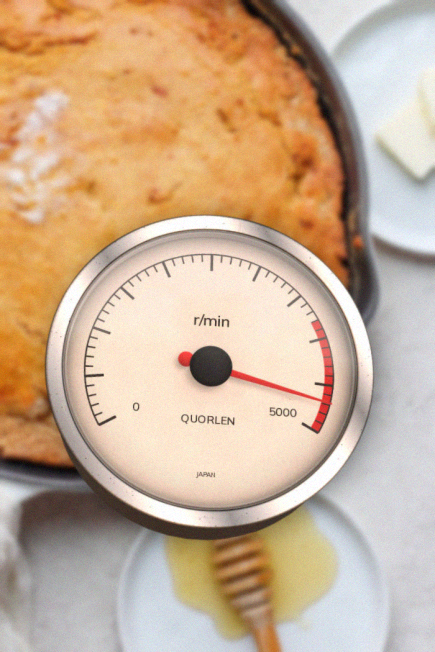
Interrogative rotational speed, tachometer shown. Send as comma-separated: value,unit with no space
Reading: 4700,rpm
